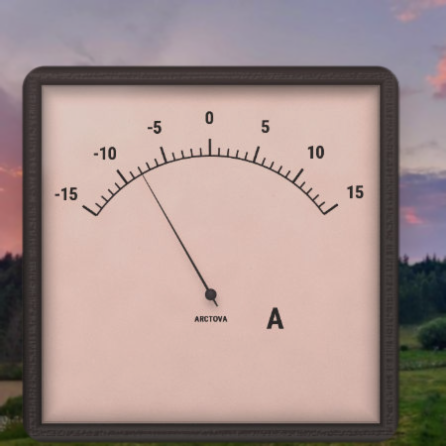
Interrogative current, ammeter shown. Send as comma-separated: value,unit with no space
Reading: -8,A
